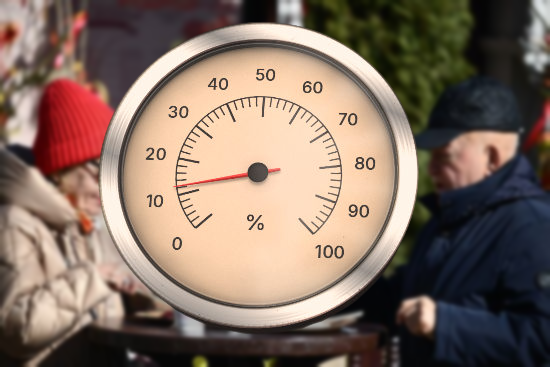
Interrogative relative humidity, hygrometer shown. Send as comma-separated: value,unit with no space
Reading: 12,%
